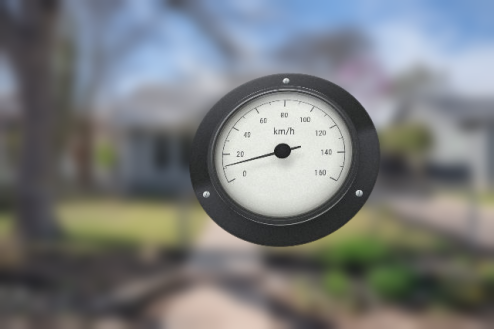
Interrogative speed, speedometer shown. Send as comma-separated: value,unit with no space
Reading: 10,km/h
